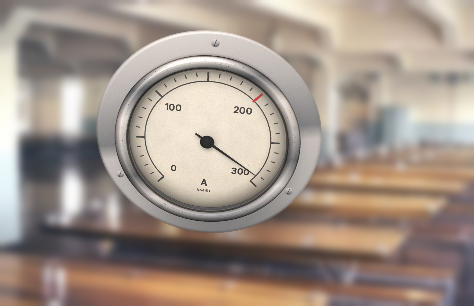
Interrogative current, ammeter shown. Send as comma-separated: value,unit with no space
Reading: 290,A
